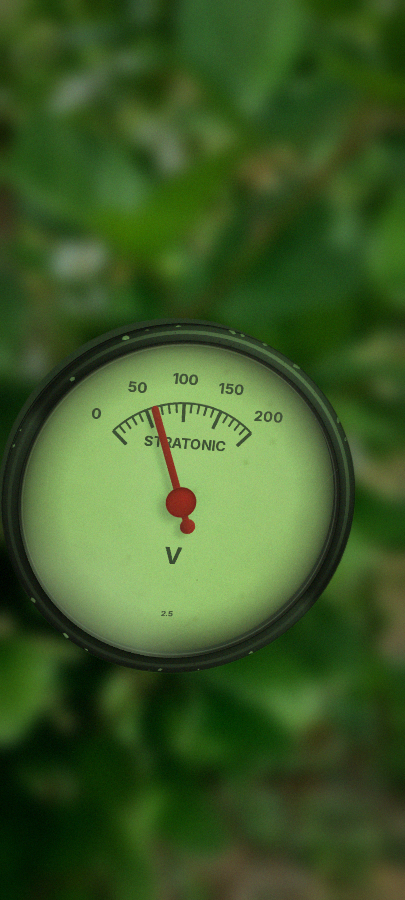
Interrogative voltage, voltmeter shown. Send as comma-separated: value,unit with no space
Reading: 60,V
